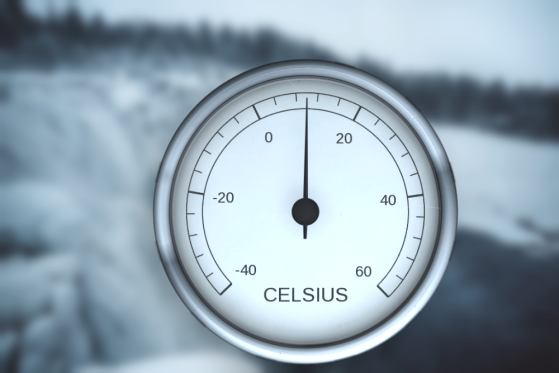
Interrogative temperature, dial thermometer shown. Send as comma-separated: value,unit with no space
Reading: 10,°C
